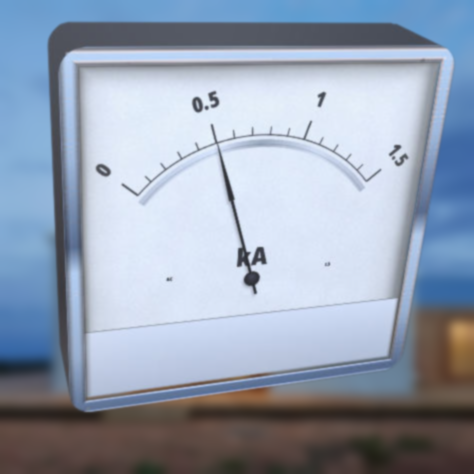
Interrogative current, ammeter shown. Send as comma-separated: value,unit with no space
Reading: 0.5,kA
